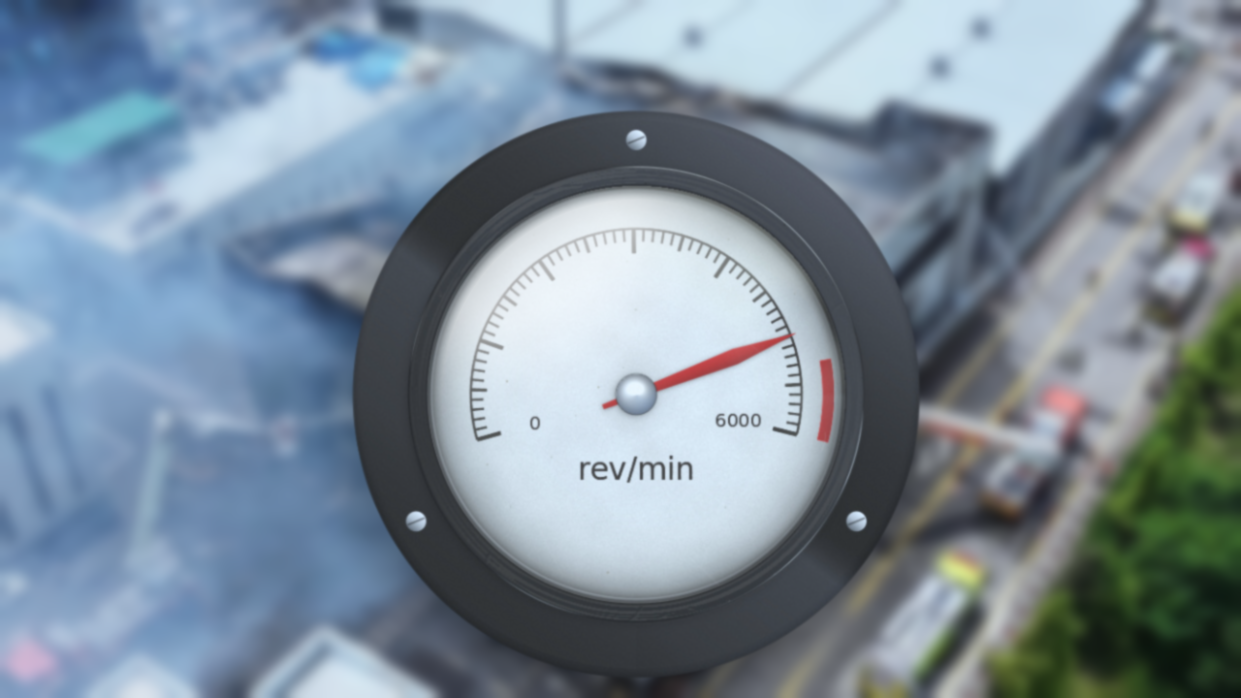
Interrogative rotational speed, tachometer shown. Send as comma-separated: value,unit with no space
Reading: 5000,rpm
